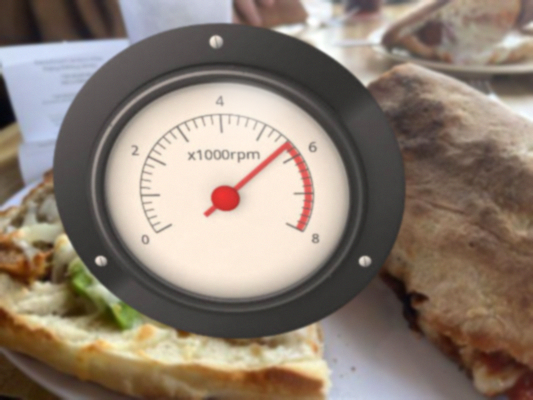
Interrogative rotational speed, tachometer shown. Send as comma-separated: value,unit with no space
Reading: 5600,rpm
